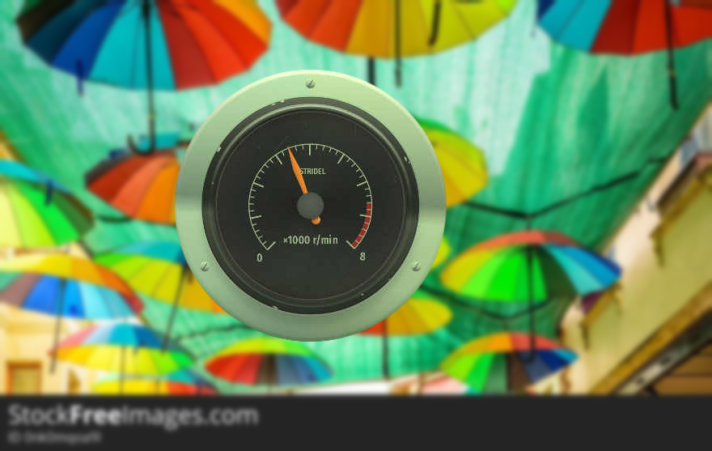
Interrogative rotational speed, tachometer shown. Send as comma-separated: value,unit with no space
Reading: 3400,rpm
